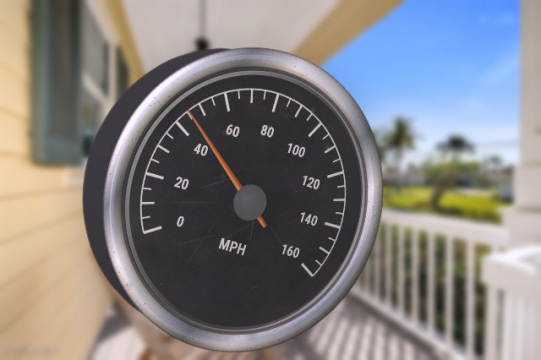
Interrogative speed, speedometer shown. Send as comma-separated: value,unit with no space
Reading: 45,mph
